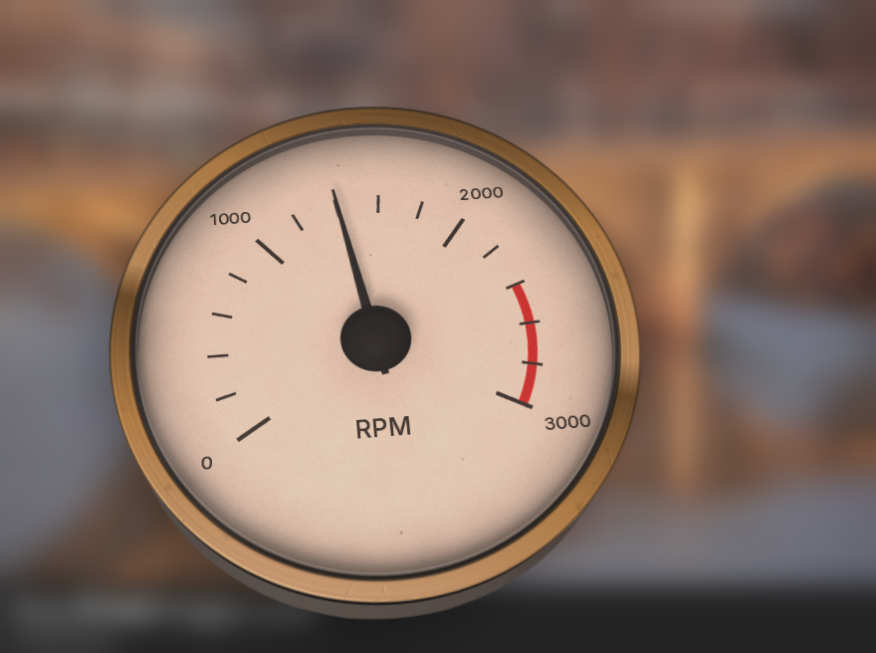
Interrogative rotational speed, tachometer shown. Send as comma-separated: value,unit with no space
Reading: 1400,rpm
